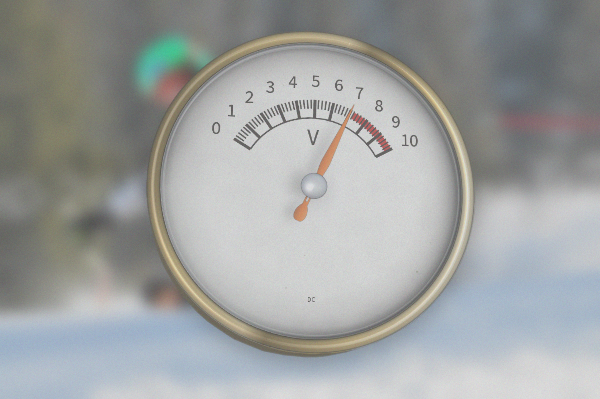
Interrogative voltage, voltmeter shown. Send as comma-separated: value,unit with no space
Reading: 7,V
